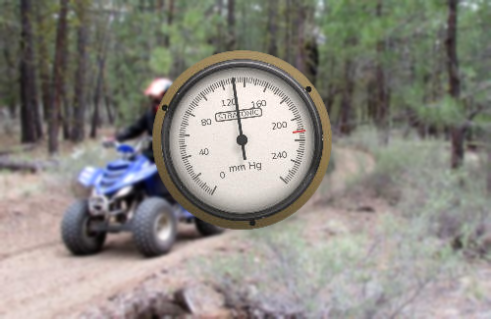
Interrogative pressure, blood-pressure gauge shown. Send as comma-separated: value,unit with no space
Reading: 130,mmHg
